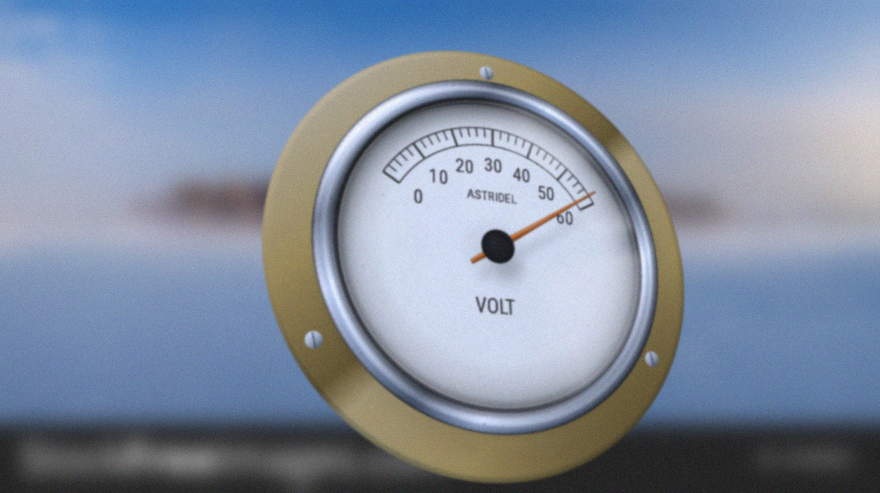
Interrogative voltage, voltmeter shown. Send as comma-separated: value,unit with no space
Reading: 58,V
